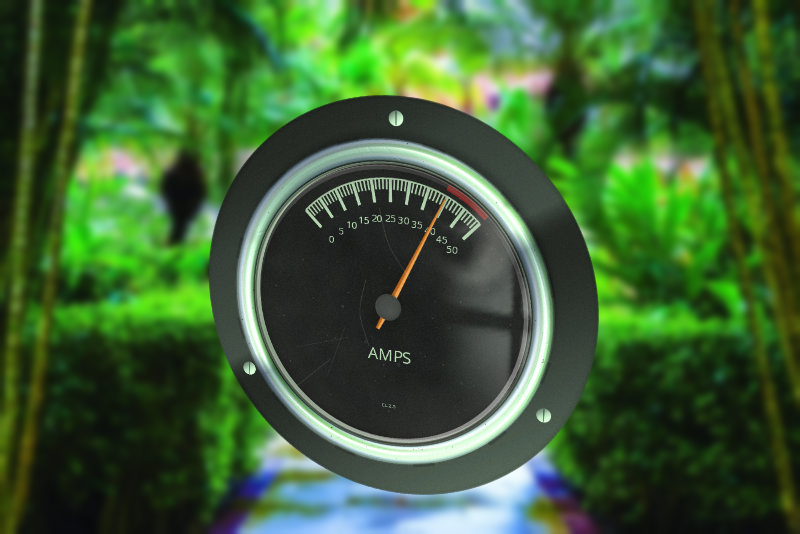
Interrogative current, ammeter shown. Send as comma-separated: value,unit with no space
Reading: 40,A
